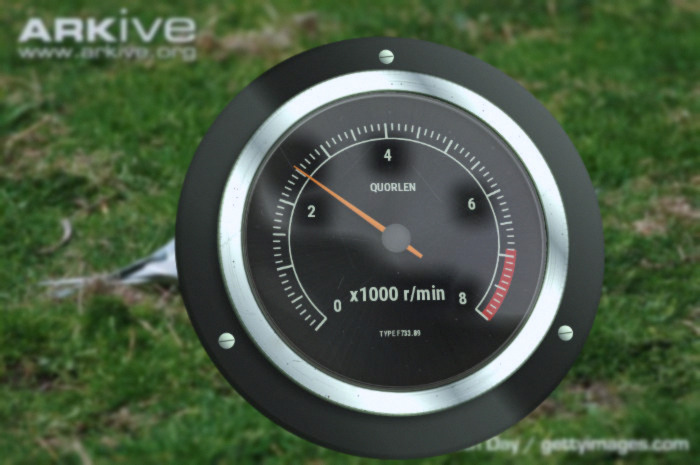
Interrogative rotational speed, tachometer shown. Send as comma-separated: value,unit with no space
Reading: 2500,rpm
